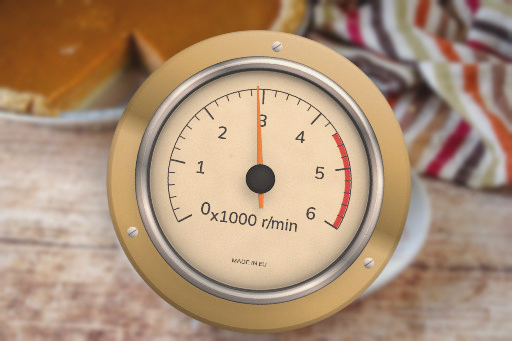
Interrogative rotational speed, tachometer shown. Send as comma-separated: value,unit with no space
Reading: 2900,rpm
